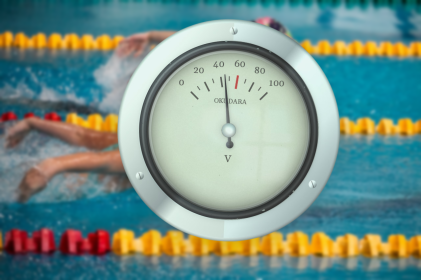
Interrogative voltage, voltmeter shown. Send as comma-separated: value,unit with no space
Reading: 45,V
